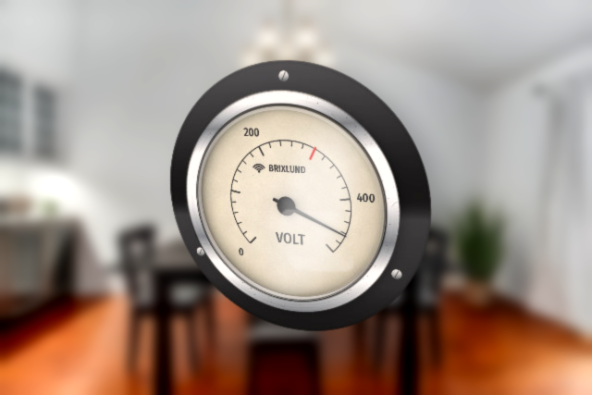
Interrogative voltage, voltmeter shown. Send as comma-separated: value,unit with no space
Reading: 460,V
